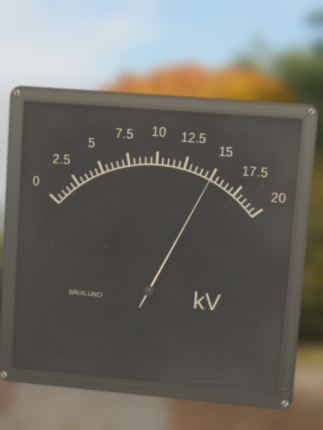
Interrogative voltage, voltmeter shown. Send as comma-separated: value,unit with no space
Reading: 15,kV
